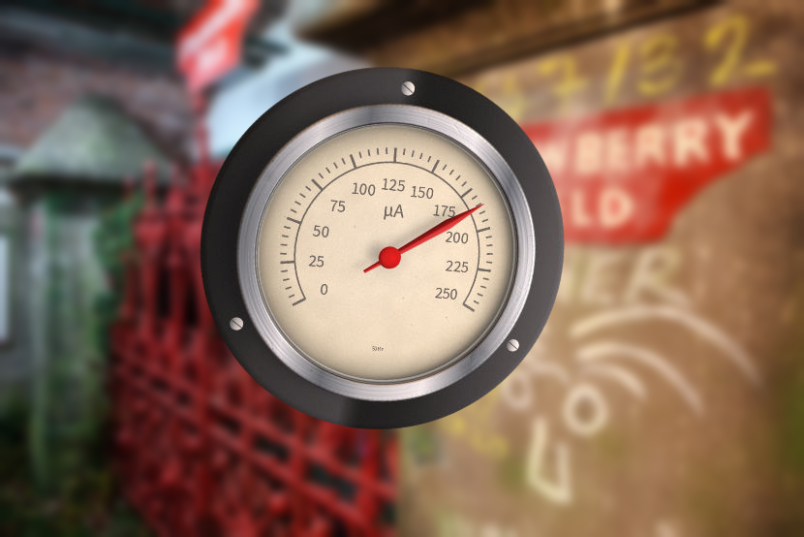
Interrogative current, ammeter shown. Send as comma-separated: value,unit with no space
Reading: 185,µA
